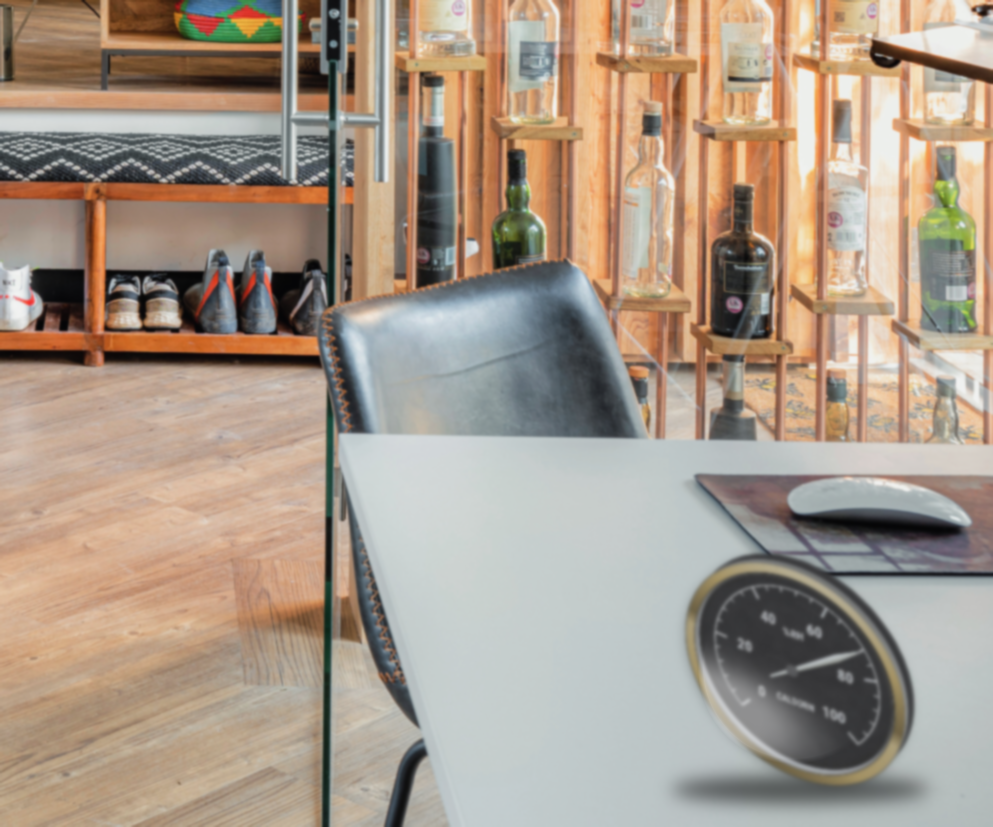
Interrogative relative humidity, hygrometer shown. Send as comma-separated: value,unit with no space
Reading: 72,%
